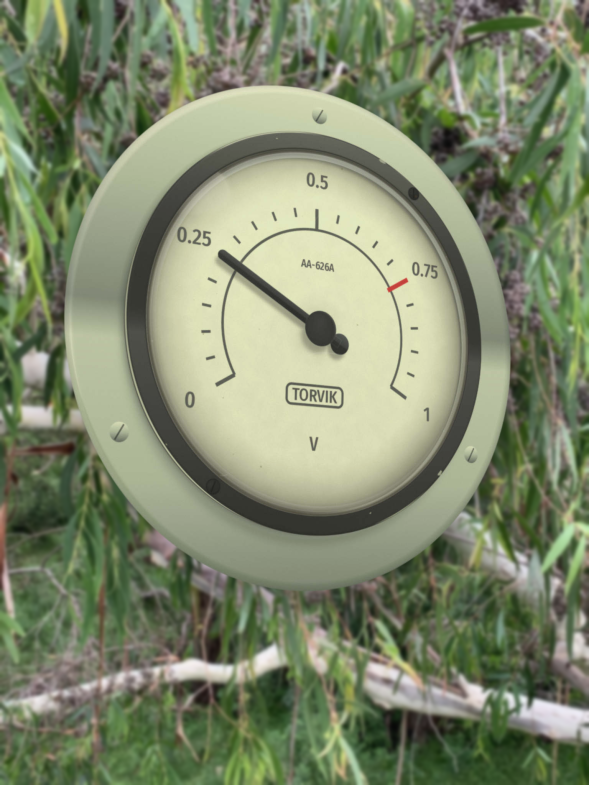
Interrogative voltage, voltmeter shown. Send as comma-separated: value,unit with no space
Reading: 0.25,V
